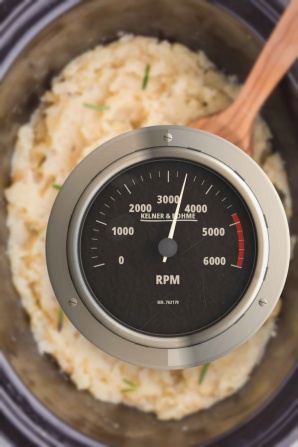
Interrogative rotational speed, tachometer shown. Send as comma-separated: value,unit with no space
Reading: 3400,rpm
